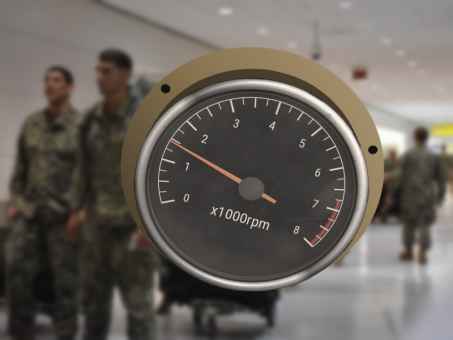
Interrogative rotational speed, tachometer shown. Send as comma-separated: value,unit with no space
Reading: 1500,rpm
